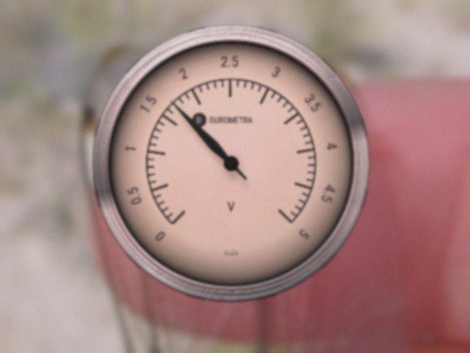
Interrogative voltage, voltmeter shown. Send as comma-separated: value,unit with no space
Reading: 1.7,V
